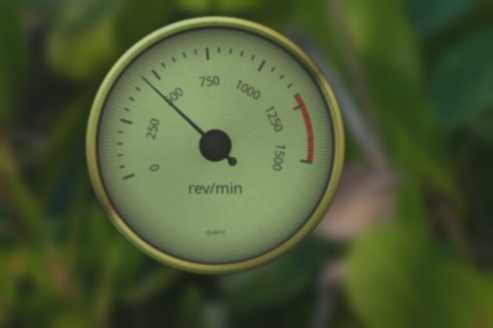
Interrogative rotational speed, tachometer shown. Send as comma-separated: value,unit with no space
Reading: 450,rpm
